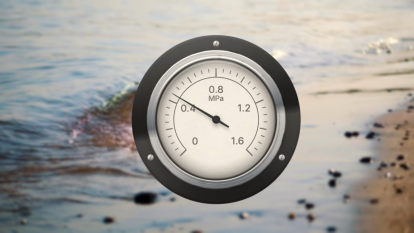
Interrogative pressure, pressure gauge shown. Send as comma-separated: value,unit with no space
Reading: 0.45,MPa
